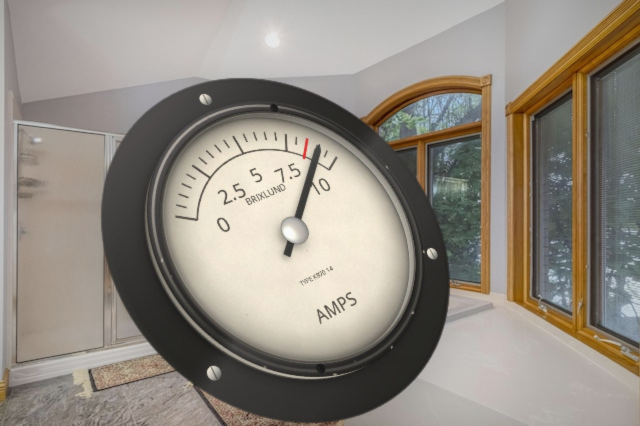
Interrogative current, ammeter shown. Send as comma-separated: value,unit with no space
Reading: 9,A
